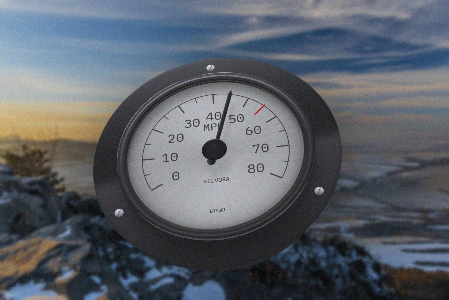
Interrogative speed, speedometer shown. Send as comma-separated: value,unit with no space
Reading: 45,mph
